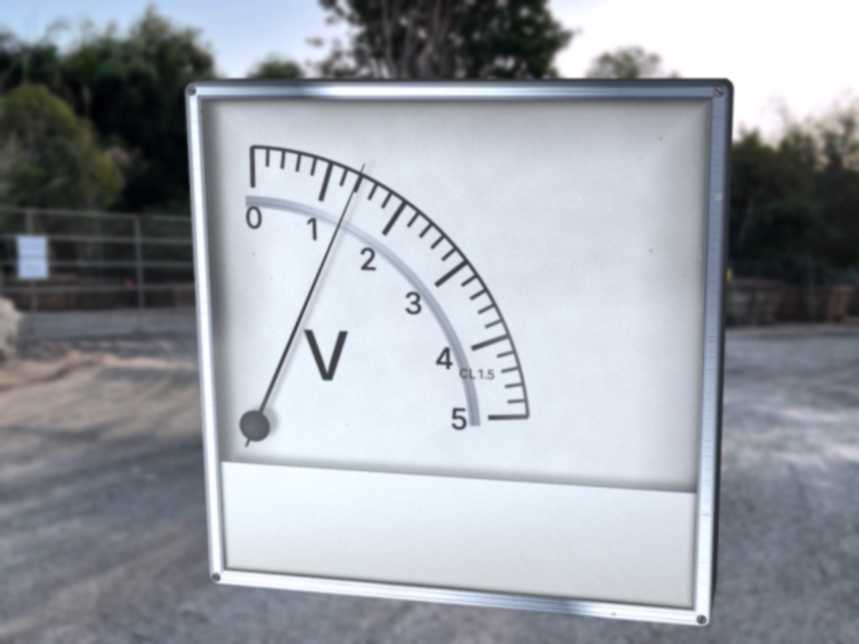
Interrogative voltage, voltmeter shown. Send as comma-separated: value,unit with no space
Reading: 1.4,V
